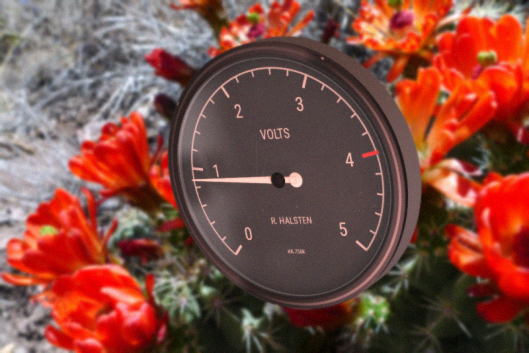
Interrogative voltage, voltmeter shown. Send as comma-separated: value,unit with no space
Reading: 0.9,V
